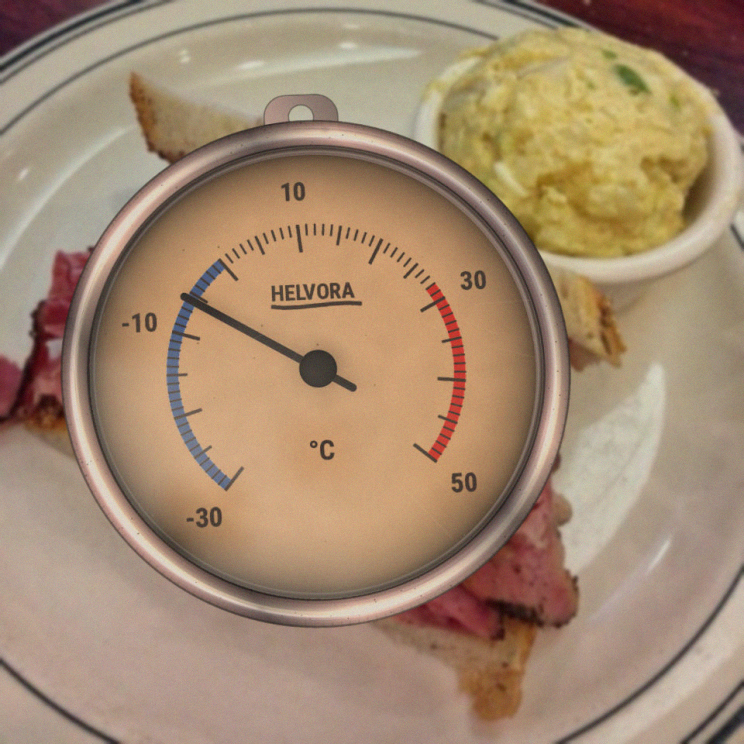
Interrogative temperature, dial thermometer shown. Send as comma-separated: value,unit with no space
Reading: -6,°C
